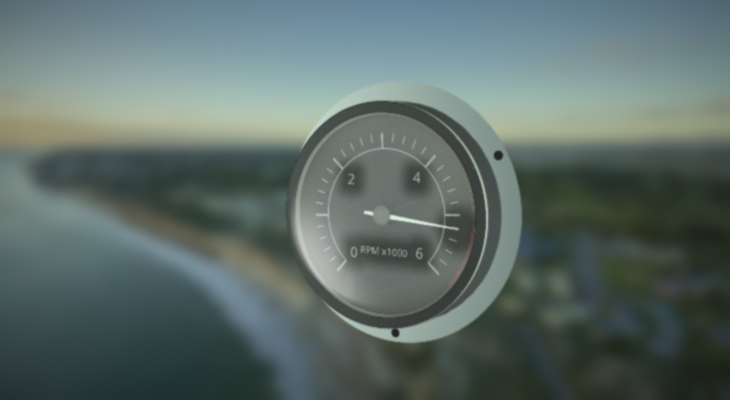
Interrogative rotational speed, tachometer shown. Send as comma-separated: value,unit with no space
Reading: 5200,rpm
